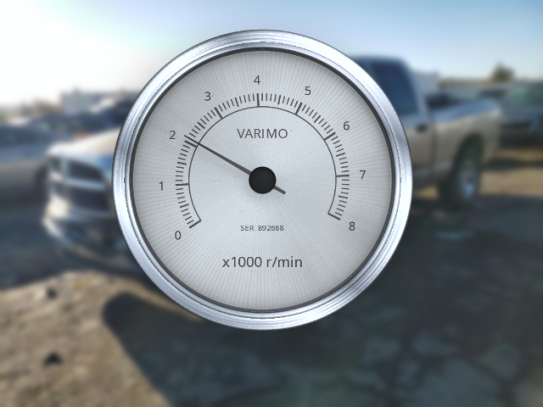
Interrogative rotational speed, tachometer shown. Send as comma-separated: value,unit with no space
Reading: 2100,rpm
